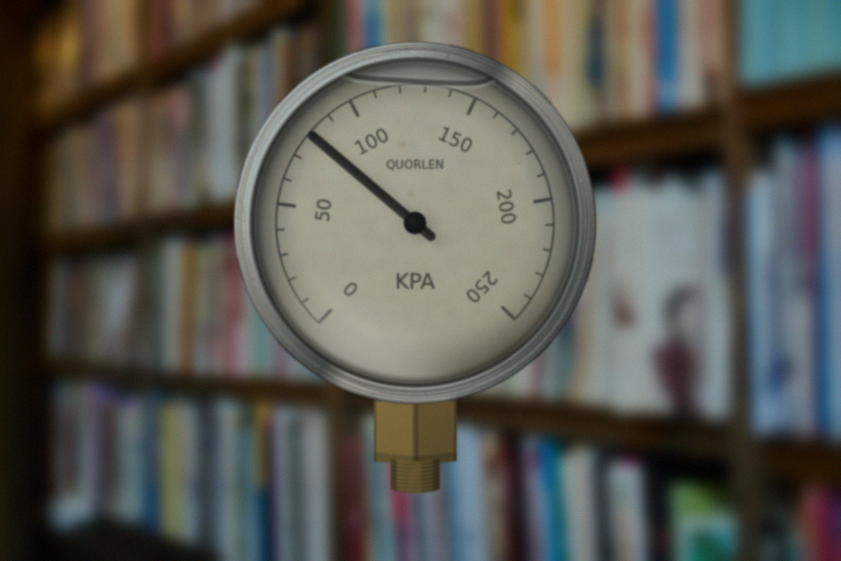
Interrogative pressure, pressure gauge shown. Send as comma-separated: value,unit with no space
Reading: 80,kPa
